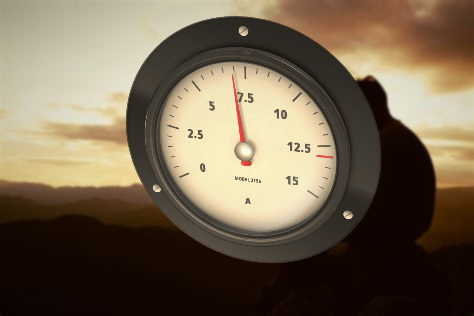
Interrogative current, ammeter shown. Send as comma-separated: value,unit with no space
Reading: 7,A
